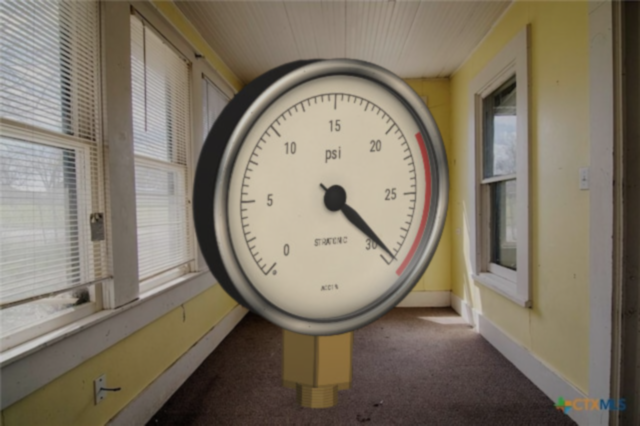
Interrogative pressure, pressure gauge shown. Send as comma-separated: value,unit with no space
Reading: 29.5,psi
